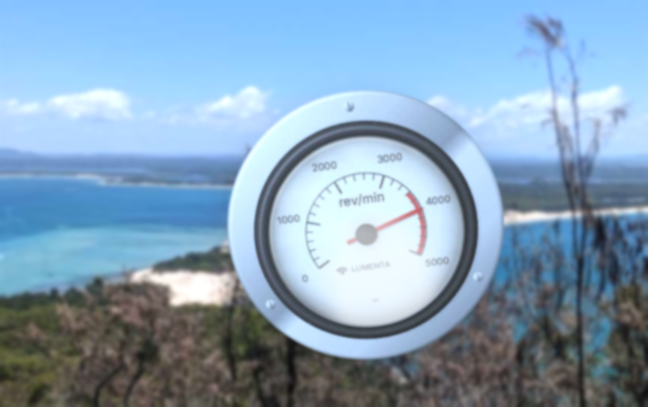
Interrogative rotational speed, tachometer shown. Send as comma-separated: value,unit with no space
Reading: 4000,rpm
